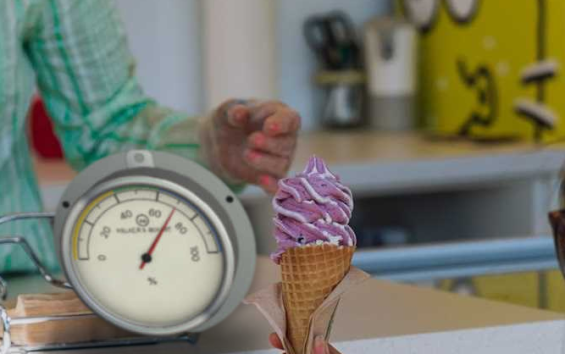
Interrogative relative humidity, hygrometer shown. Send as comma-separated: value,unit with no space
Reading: 70,%
